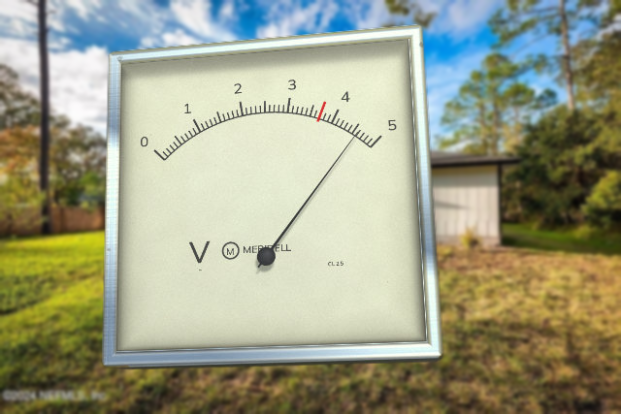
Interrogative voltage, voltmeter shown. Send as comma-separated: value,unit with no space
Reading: 4.6,V
